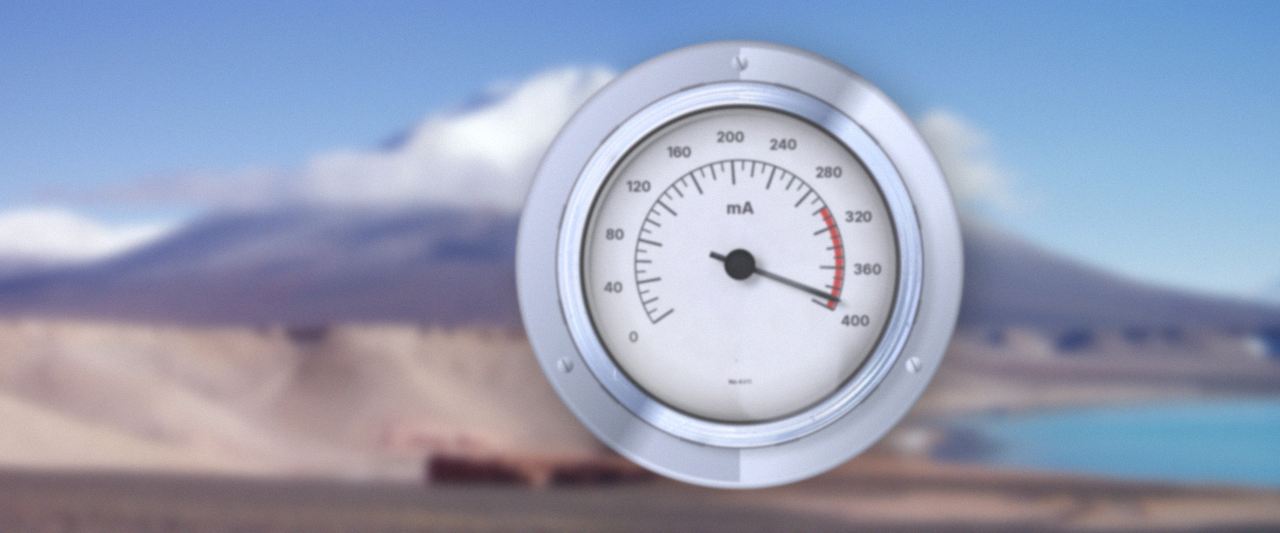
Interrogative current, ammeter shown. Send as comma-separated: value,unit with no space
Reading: 390,mA
